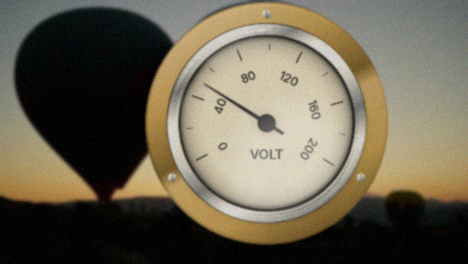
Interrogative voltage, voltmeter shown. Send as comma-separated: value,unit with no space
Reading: 50,V
